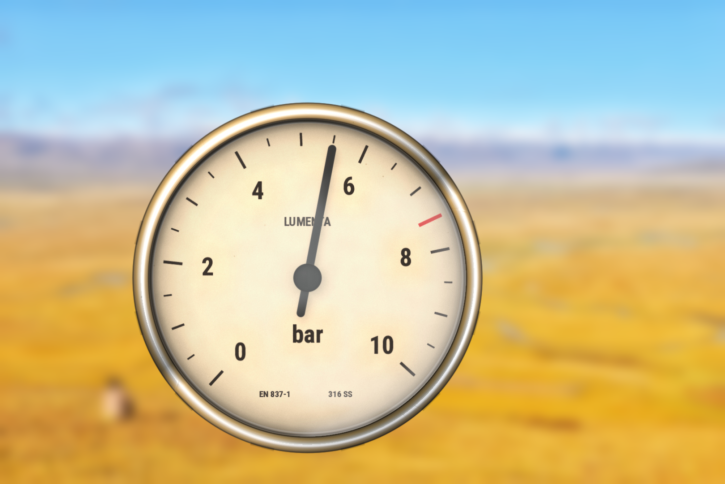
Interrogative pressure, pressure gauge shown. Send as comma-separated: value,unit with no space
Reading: 5.5,bar
